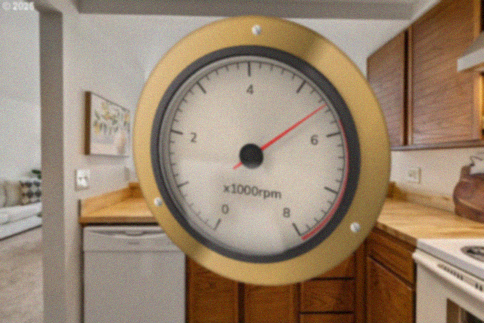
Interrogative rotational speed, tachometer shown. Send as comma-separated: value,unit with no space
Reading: 5500,rpm
